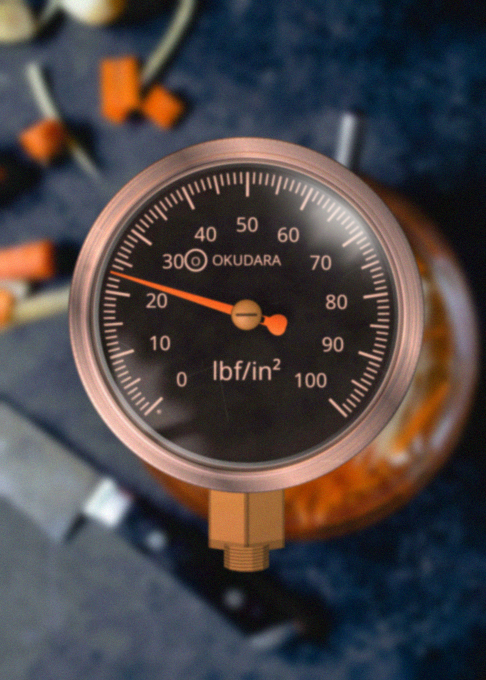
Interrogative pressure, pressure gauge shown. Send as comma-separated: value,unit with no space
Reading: 23,psi
